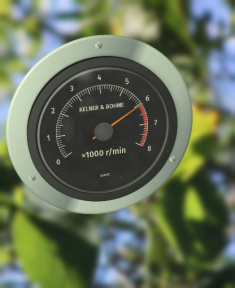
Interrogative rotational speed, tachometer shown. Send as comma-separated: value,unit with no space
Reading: 6000,rpm
